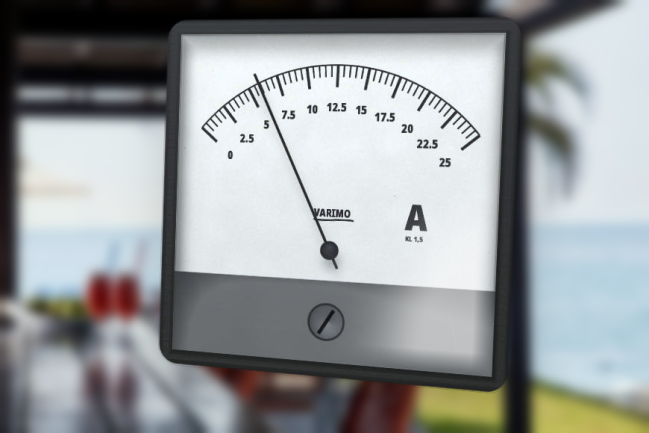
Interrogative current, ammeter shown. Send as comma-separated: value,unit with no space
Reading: 6,A
